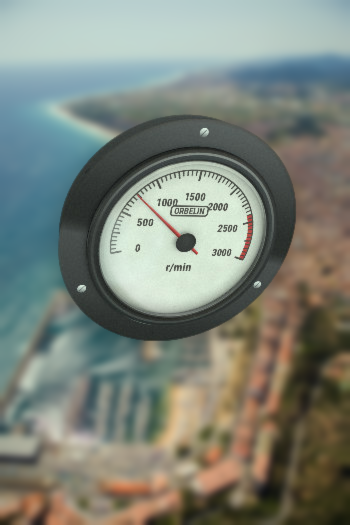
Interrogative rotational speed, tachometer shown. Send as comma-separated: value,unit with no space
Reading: 750,rpm
